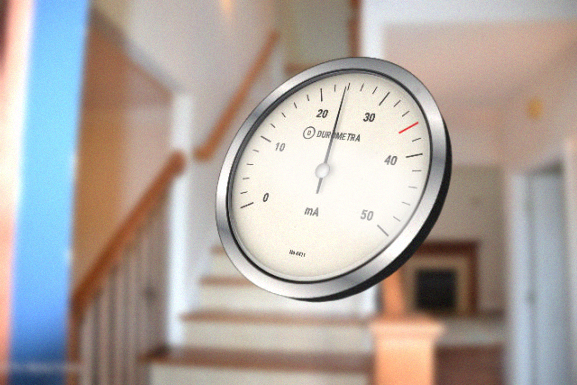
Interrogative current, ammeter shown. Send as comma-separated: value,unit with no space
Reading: 24,mA
